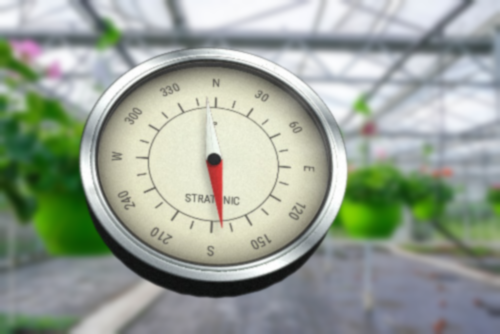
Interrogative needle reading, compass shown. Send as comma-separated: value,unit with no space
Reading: 172.5,°
